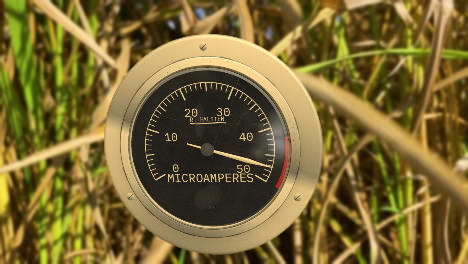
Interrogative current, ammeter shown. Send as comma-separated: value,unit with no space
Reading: 47,µA
